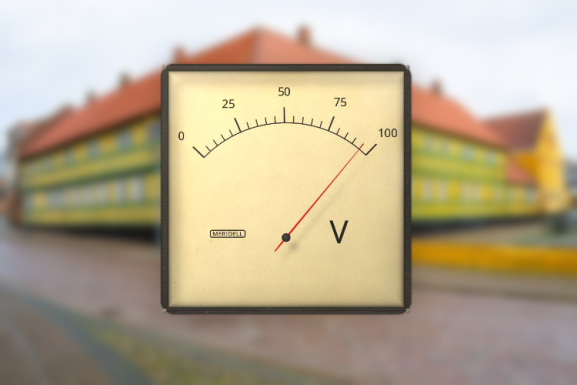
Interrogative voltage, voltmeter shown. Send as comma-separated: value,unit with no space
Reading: 95,V
